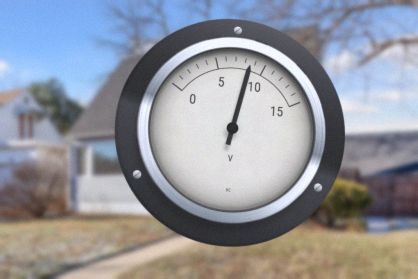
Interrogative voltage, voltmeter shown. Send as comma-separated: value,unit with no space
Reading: 8.5,V
